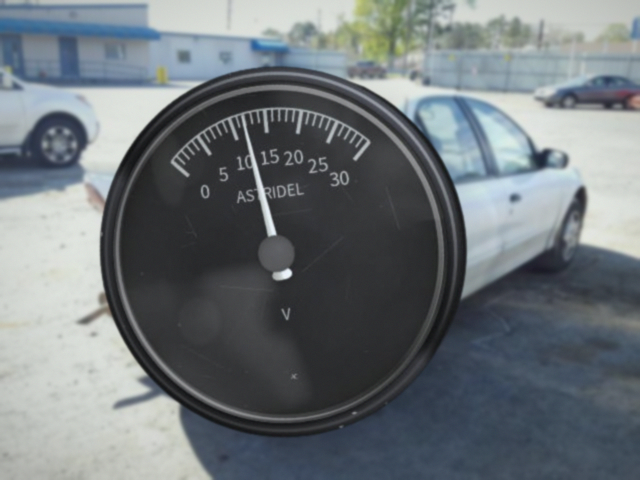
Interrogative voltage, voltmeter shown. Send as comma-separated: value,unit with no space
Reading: 12,V
